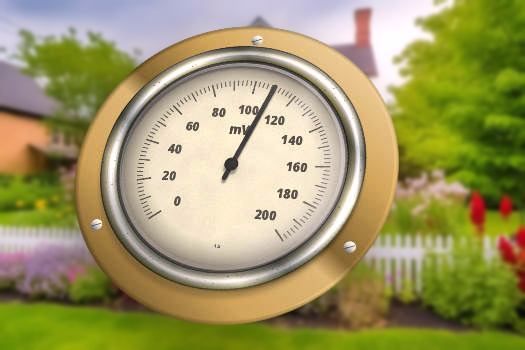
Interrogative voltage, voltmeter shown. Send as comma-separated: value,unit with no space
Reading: 110,mV
